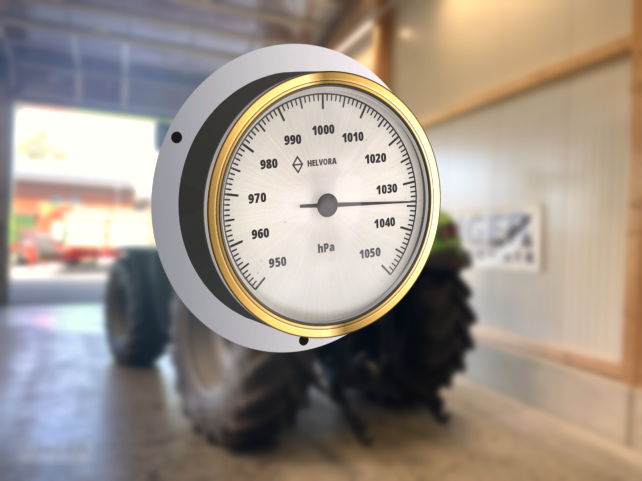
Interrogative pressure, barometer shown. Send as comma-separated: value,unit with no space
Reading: 1034,hPa
